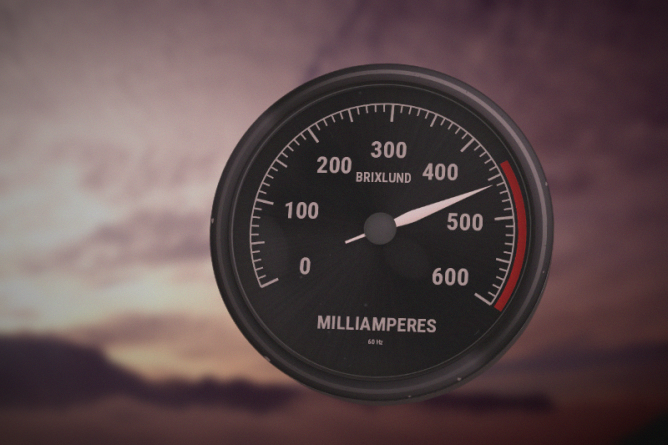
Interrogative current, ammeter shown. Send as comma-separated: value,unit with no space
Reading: 460,mA
